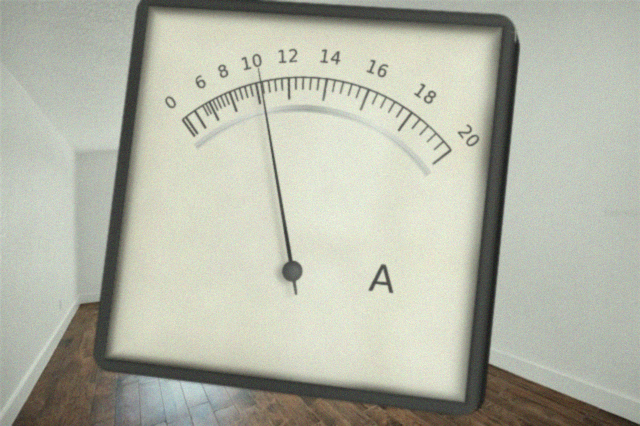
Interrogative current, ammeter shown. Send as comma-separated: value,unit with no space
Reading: 10.4,A
